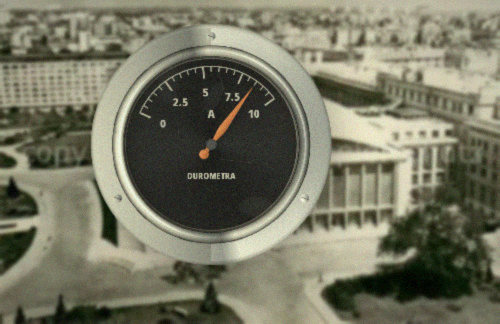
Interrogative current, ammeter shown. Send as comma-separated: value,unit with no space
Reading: 8.5,A
